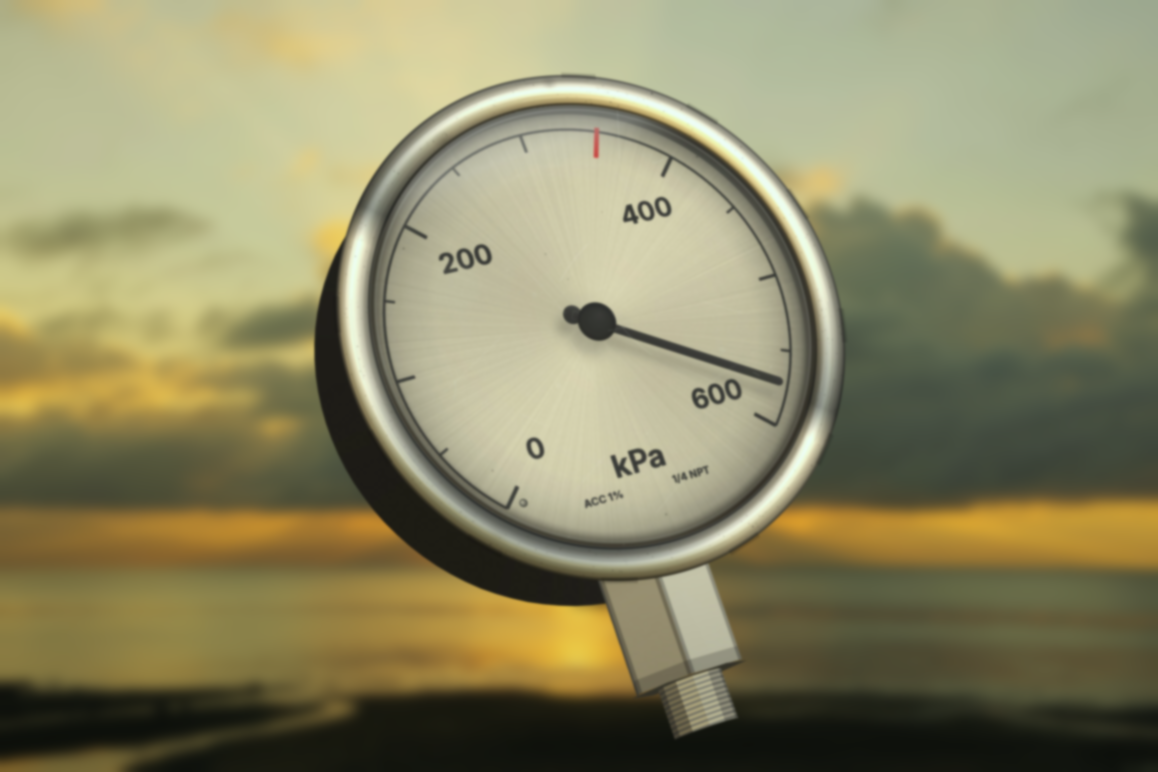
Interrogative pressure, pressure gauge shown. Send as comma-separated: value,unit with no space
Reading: 575,kPa
